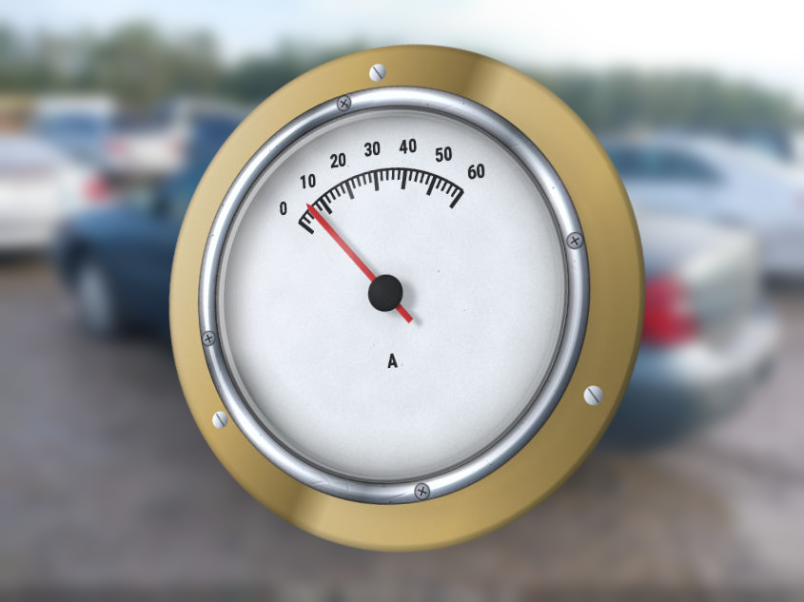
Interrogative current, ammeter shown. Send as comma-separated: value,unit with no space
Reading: 6,A
